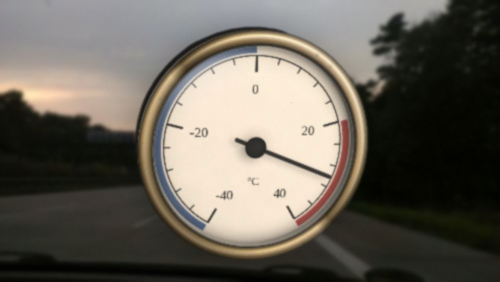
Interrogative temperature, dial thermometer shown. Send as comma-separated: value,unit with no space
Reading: 30,°C
